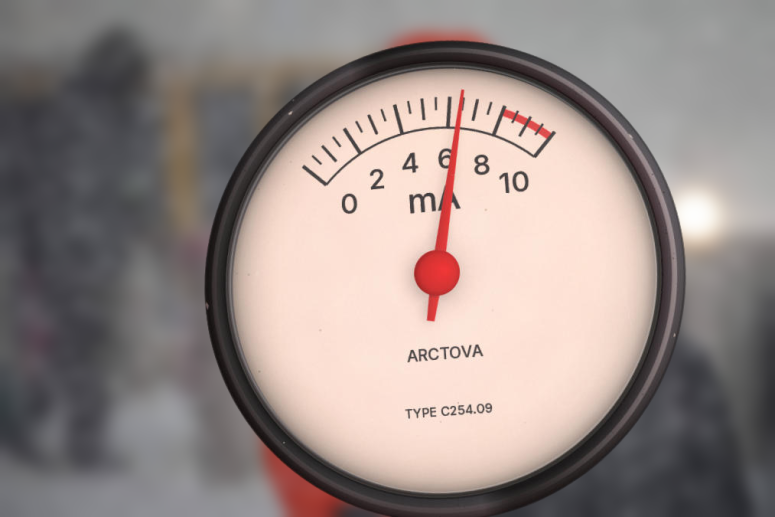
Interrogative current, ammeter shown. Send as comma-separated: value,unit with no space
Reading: 6.5,mA
